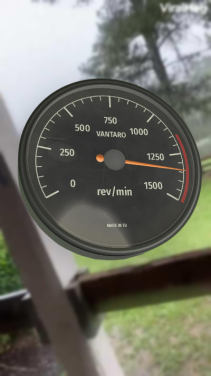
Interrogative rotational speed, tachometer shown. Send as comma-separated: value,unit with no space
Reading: 1350,rpm
